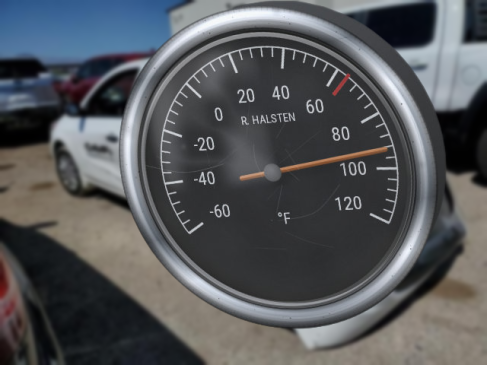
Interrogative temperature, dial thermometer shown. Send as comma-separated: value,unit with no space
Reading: 92,°F
